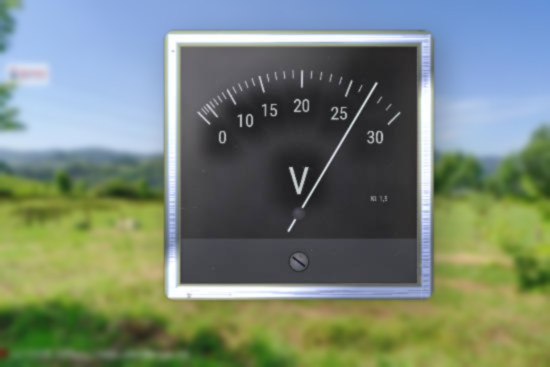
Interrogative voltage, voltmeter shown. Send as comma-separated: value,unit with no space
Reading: 27,V
